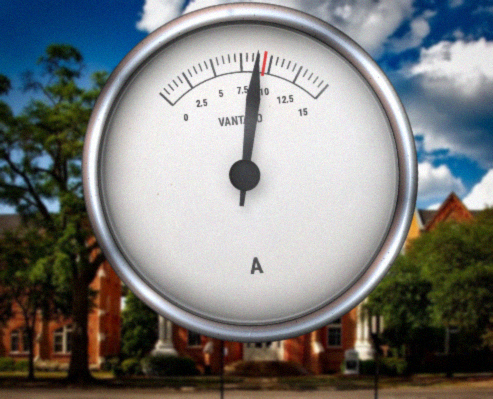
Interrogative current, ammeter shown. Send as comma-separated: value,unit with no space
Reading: 9,A
